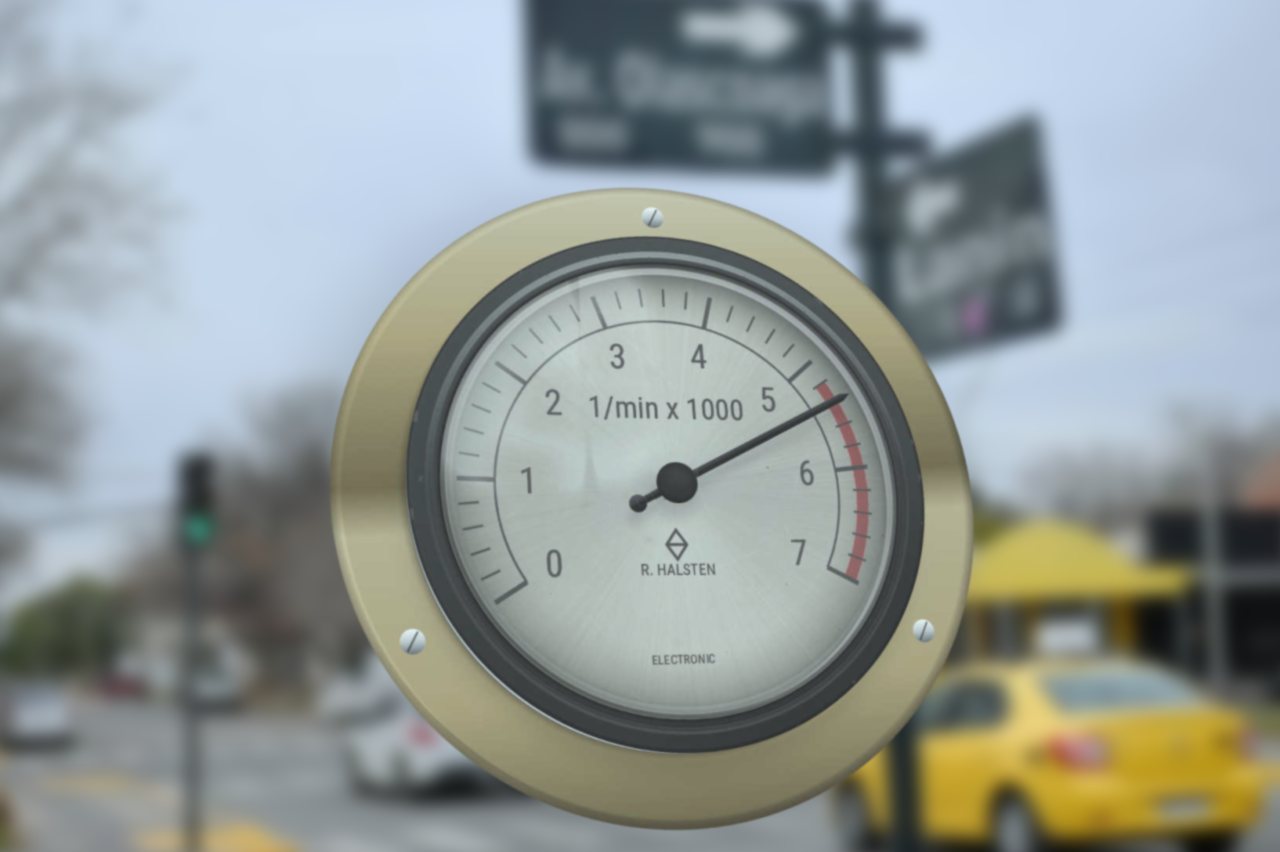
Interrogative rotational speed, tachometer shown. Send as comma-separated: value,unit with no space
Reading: 5400,rpm
